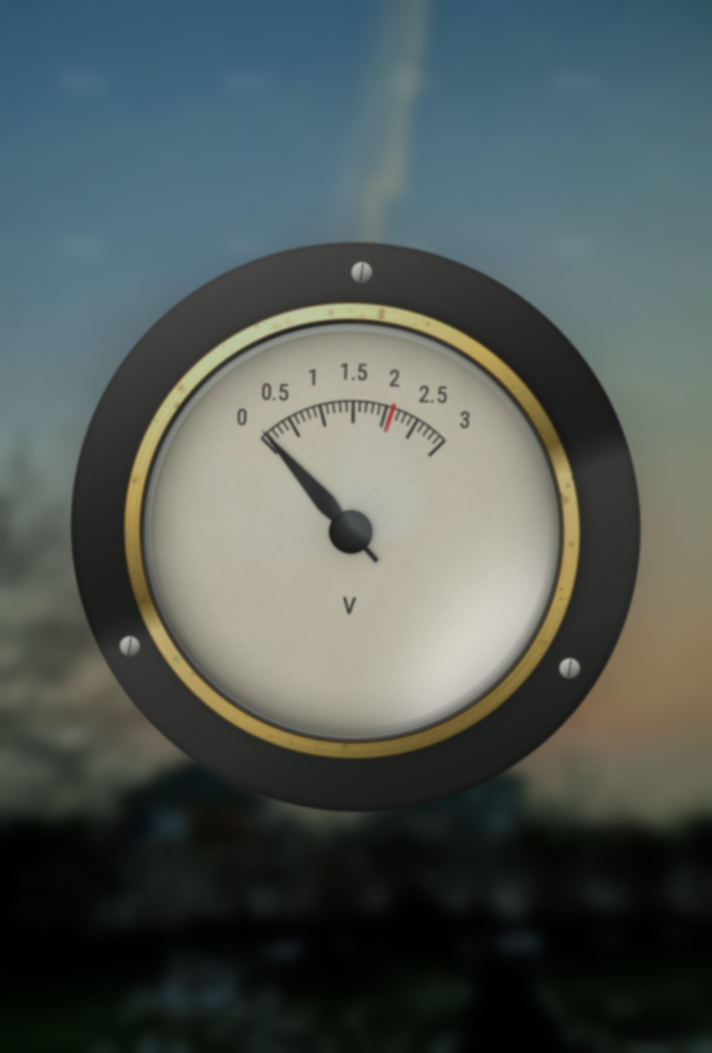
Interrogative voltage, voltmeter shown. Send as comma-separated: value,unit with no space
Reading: 0.1,V
